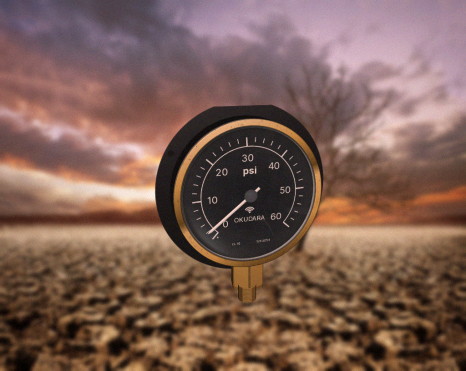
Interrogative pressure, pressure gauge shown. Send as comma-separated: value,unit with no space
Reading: 2,psi
